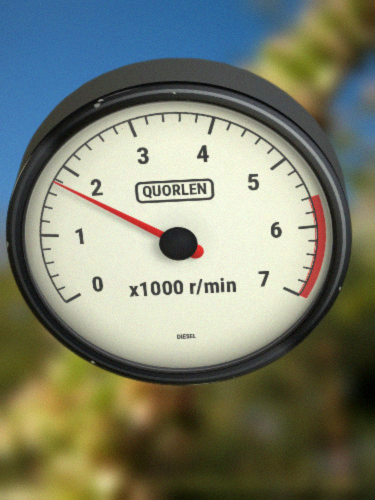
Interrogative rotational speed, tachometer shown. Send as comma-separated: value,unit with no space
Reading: 1800,rpm
